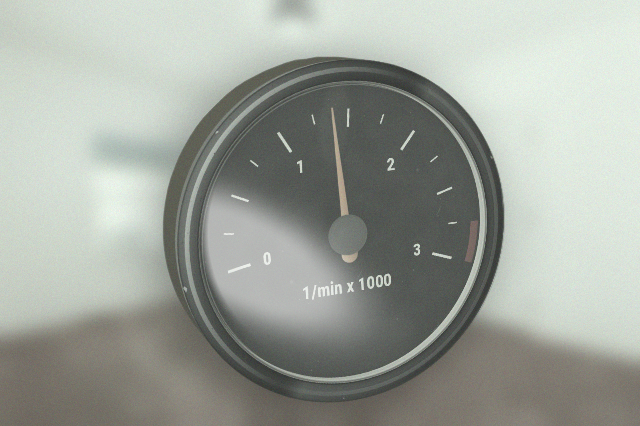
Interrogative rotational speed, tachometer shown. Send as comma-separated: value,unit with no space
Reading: 1375,rpm
